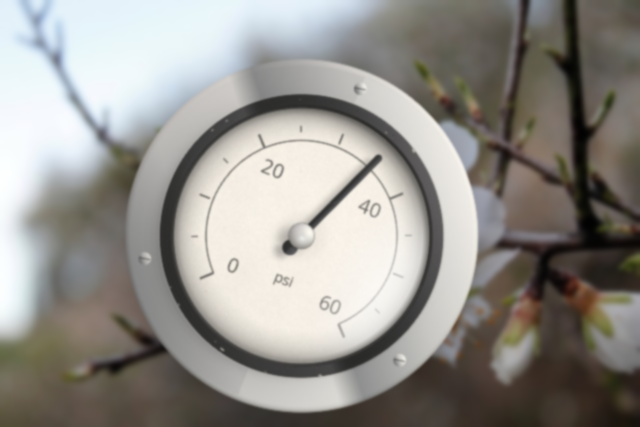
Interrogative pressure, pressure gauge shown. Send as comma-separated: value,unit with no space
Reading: 35,psi
